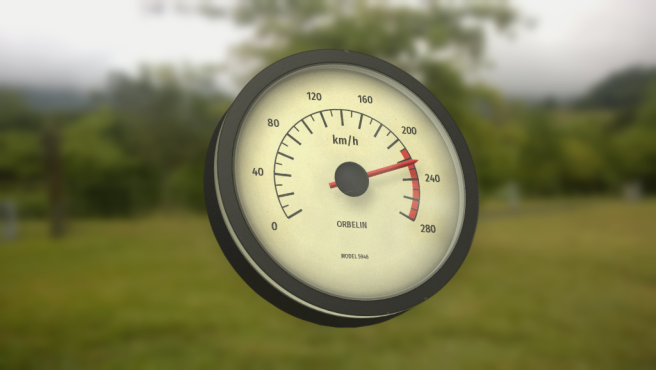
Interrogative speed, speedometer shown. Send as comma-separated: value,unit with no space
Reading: 225,km/h
